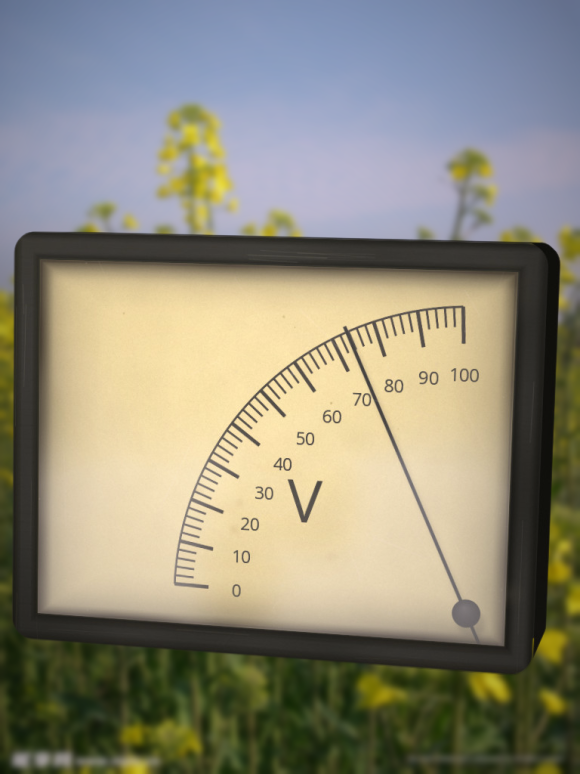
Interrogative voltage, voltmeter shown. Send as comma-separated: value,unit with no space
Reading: 74,V
